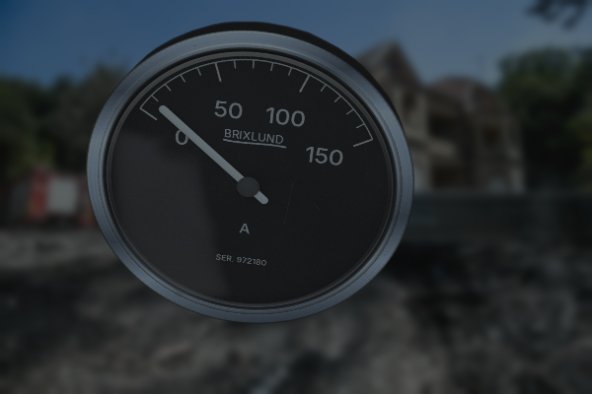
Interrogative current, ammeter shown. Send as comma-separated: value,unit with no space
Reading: 10,A
